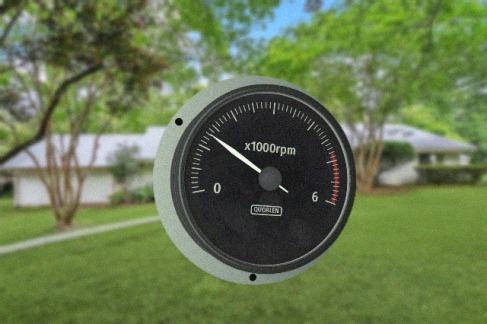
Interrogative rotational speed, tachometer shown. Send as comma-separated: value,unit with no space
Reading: 1300,rpm
